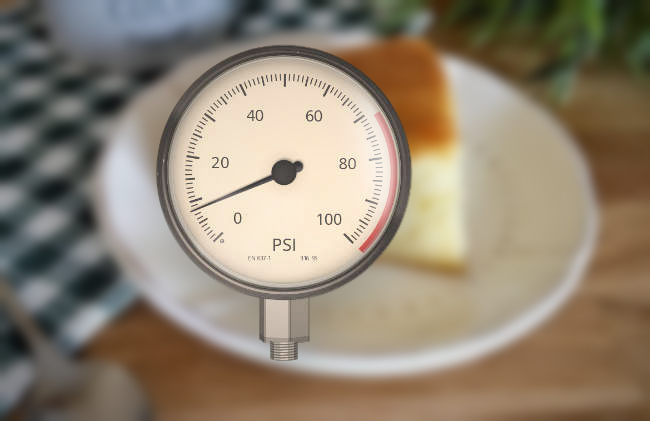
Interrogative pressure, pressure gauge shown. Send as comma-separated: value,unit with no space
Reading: 8,psi
